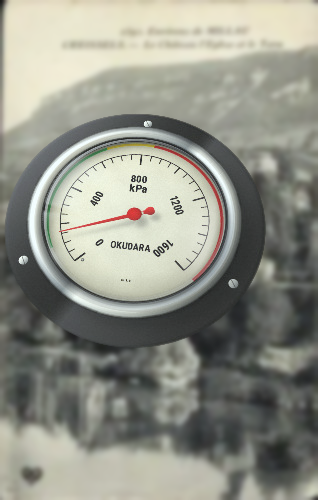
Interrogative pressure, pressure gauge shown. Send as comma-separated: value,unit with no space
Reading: 150,kPa
